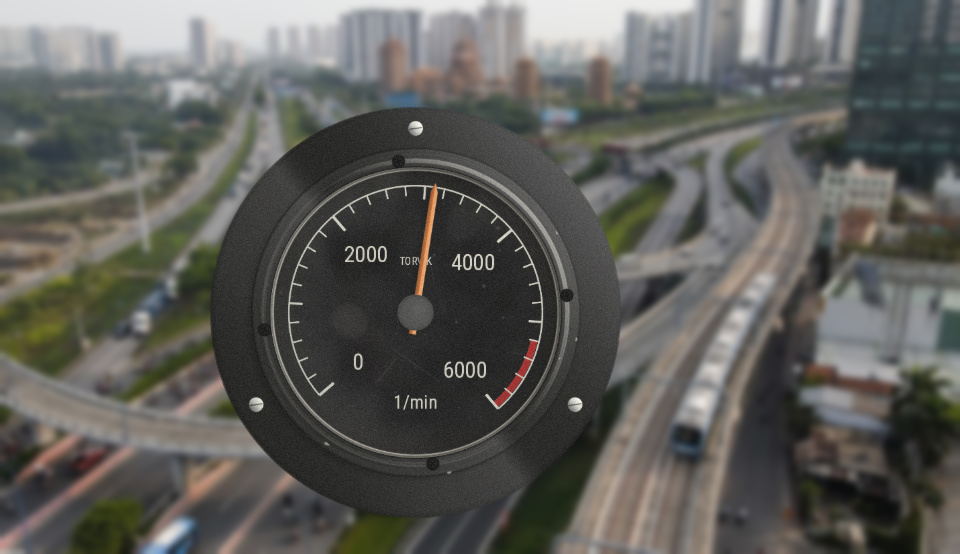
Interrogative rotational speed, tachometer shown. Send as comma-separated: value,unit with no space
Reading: 3100,rpm
